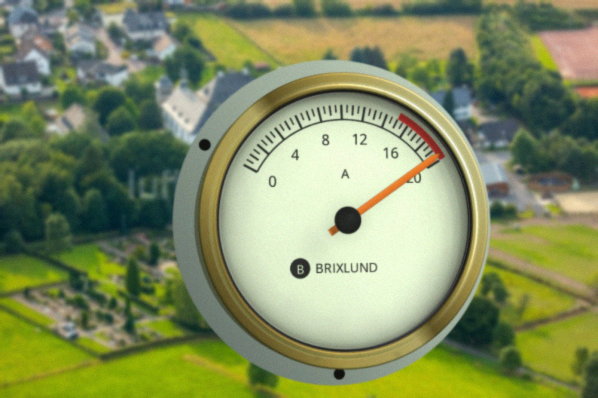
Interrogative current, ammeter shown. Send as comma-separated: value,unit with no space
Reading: 19.5,A
